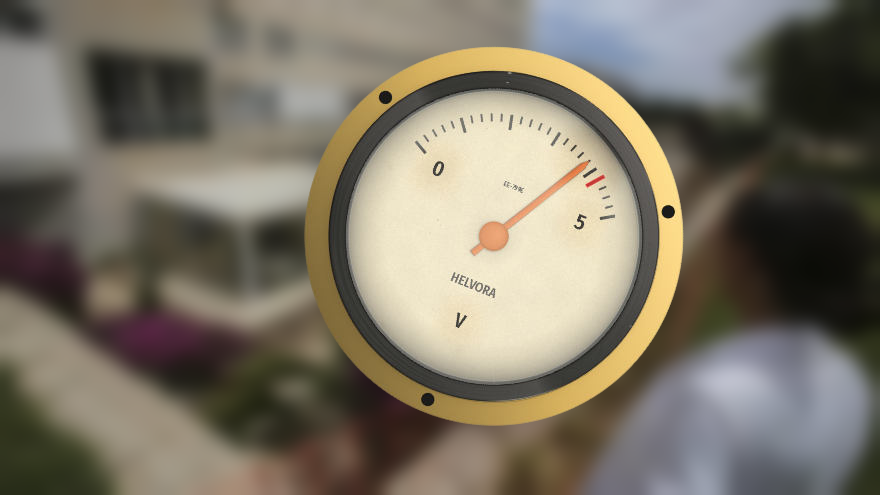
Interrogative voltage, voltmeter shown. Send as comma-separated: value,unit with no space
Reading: 3.8,V
